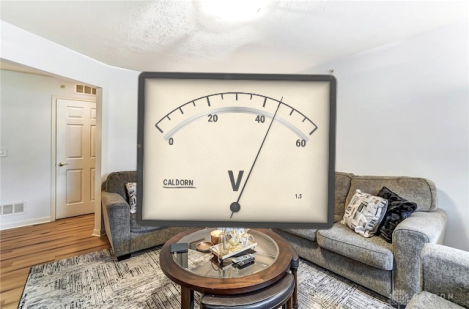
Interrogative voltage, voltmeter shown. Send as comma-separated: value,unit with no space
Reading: 45,V
